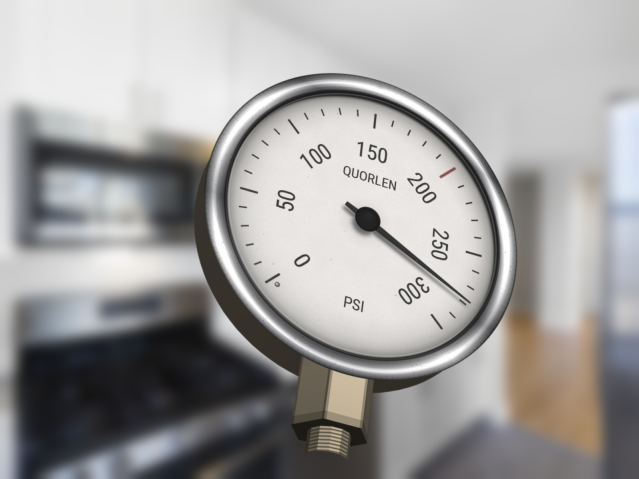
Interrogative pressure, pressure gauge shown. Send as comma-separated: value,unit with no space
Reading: 280,psi
